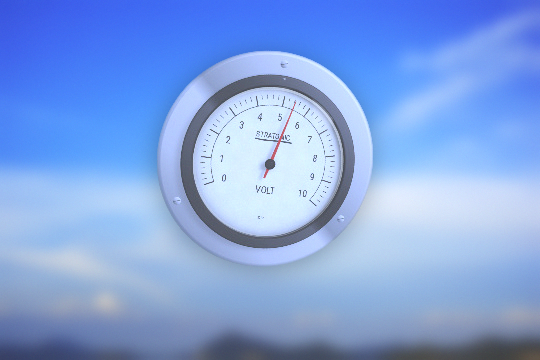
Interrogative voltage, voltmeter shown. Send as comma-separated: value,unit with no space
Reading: 5.4,V
